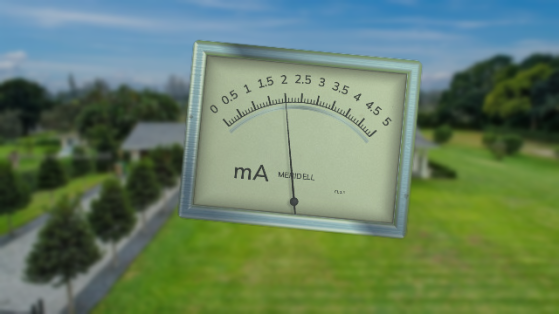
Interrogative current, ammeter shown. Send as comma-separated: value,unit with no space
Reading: 2,mA
